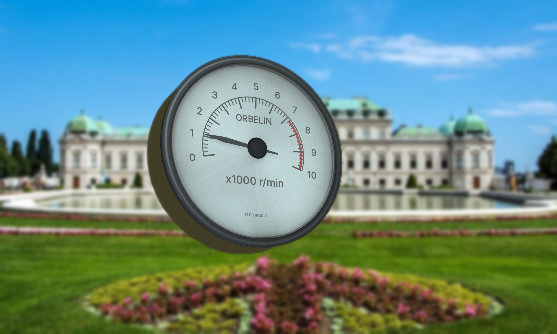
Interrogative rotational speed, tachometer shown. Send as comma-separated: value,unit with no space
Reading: 1000,rpm
